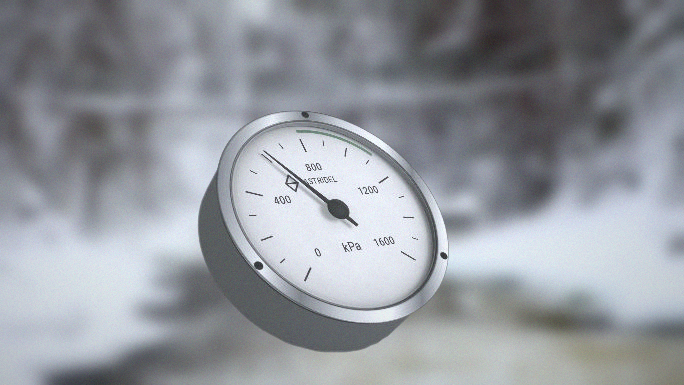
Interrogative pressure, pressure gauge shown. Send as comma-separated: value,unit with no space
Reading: 600,kPa
